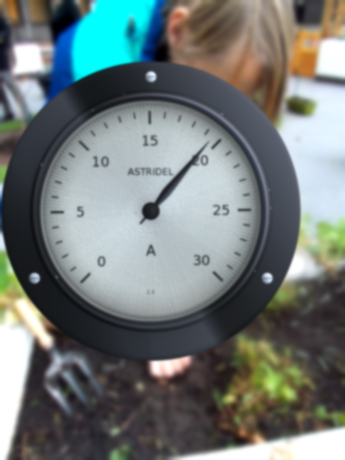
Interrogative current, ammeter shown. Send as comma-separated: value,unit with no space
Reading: 19.5,A
